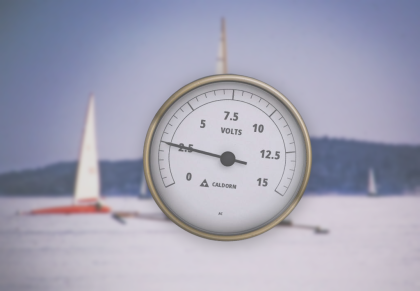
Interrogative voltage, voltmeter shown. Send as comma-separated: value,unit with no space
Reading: 2.5,V
